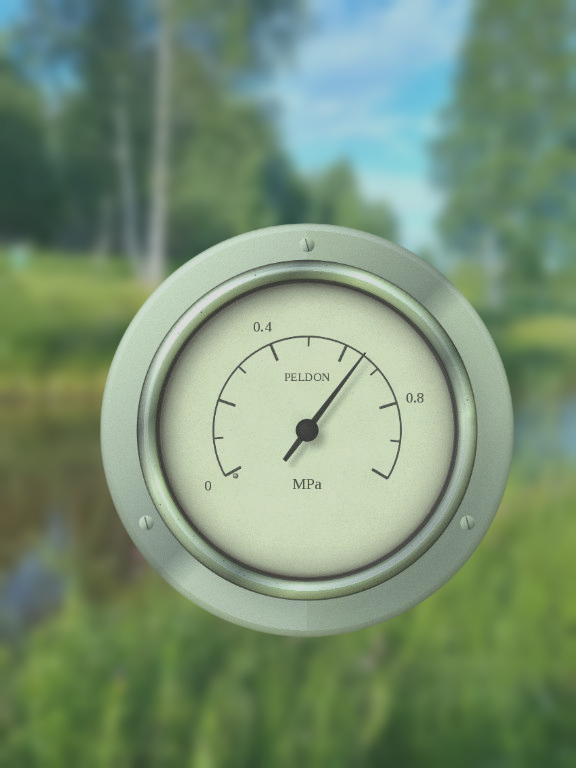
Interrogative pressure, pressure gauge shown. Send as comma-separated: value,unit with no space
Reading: 0.65,MPa
